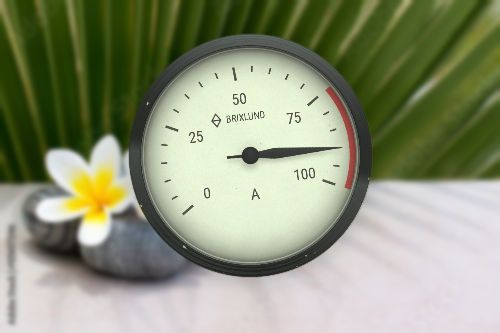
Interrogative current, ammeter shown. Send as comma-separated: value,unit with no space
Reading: 90,A
